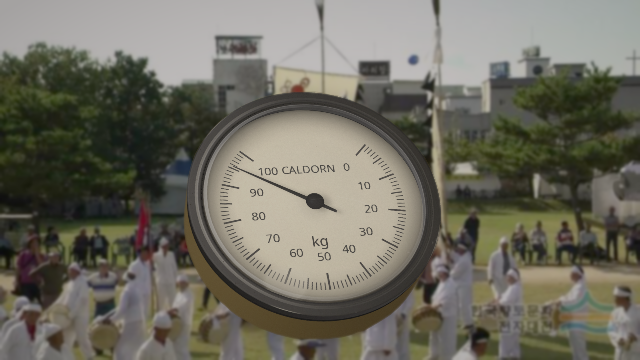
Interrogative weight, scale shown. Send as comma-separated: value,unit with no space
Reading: 95,kg
